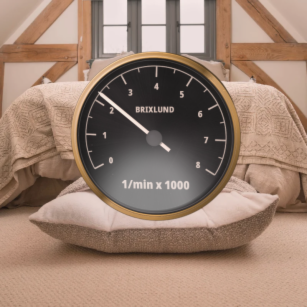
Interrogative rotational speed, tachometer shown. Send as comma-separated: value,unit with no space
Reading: 2250,rpm
